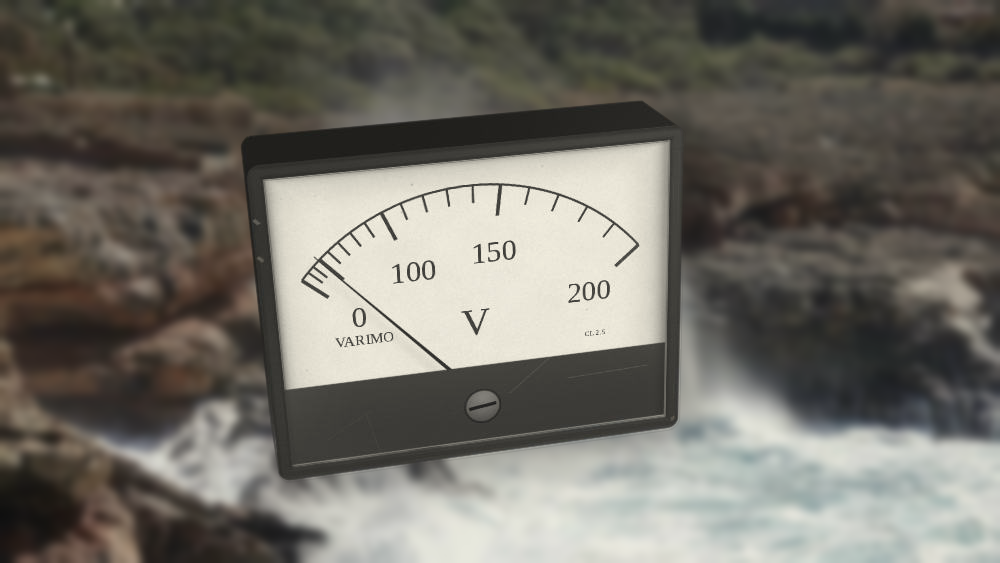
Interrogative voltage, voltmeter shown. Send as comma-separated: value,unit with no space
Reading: 50,V
